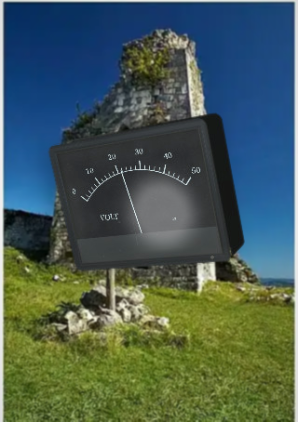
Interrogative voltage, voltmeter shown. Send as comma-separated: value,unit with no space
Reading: 22,V
